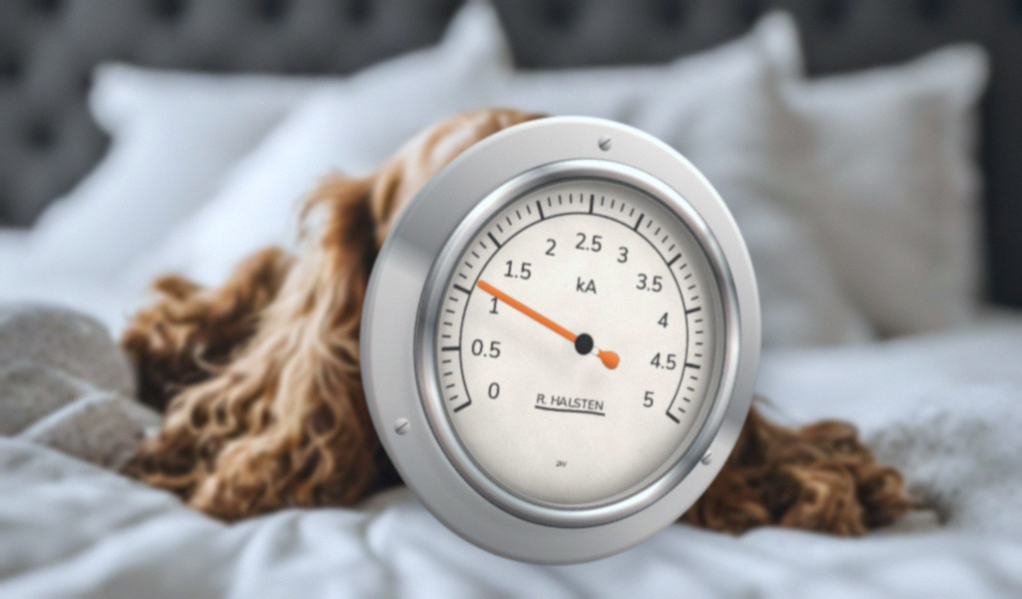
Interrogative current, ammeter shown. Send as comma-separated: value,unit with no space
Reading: 1.1,kA
